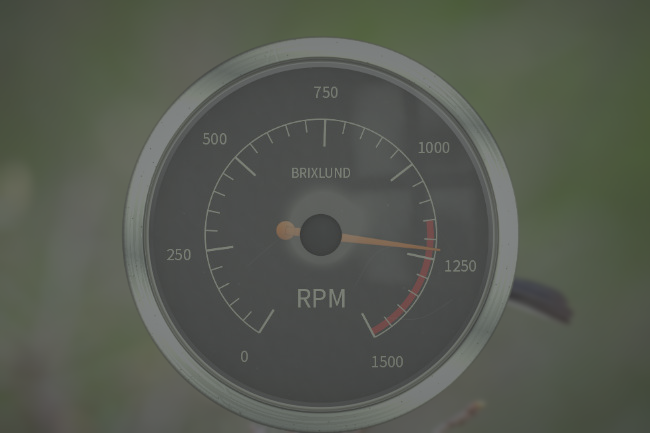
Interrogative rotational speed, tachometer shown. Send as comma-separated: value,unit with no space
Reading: 1225,rpm
